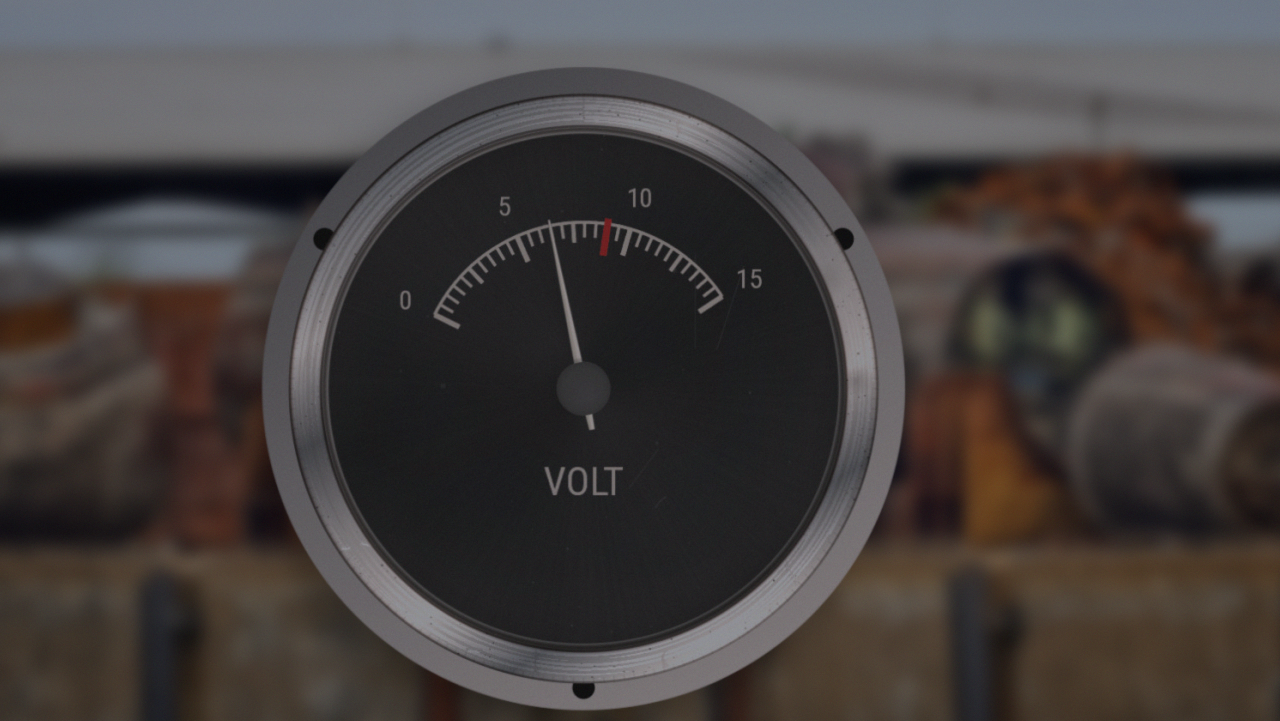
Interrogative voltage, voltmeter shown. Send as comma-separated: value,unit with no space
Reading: 6.5,V
